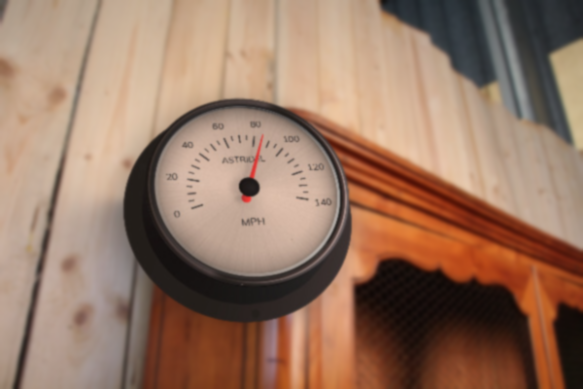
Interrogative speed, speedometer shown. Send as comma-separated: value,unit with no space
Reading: 85,mph
